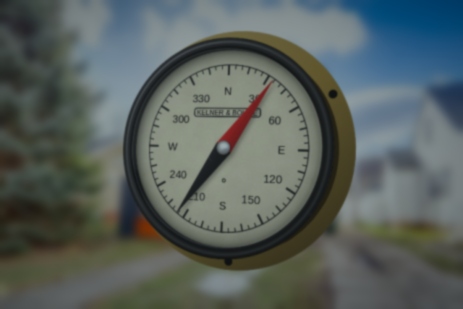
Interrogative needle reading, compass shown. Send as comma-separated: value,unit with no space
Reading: 35,°
